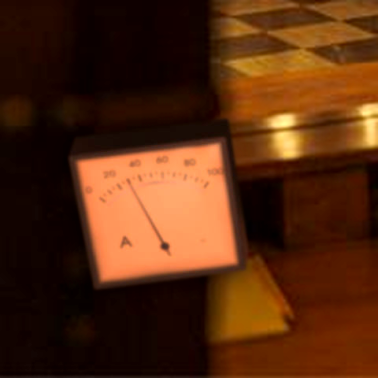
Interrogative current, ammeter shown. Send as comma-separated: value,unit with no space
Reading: 30,A
